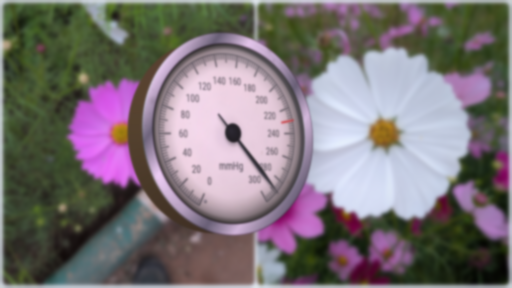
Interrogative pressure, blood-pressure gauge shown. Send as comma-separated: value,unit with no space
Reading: 290,mmHg
